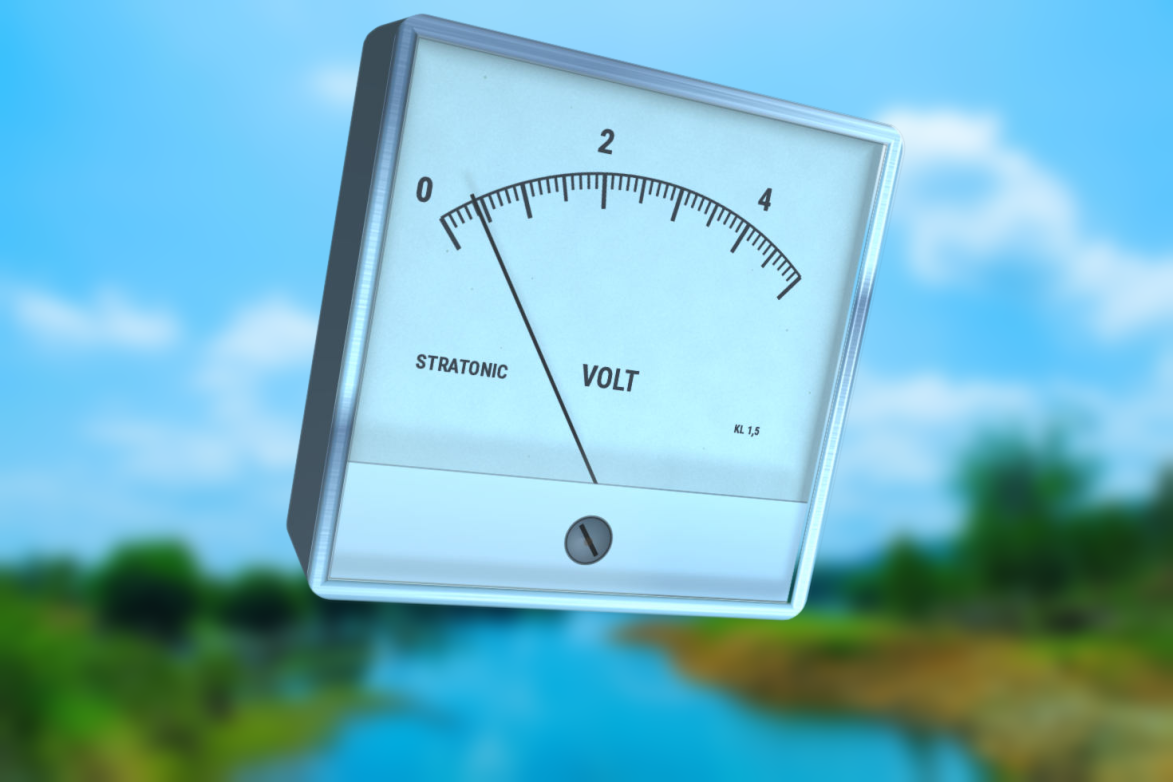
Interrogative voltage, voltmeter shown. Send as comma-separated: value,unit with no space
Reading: 0.4,V
